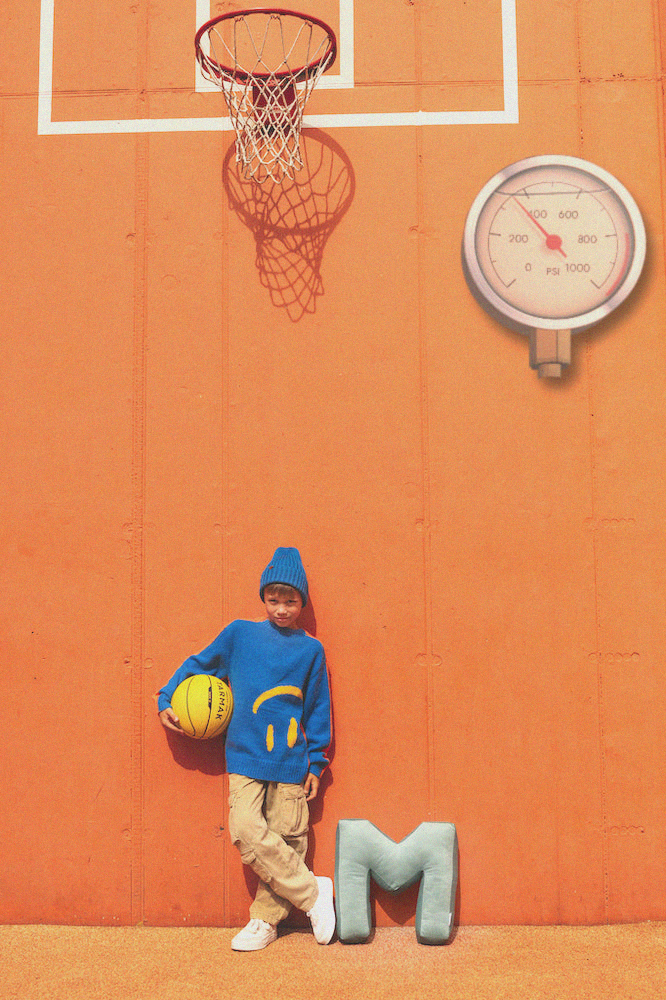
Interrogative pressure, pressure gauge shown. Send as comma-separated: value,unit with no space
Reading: 350,psi
